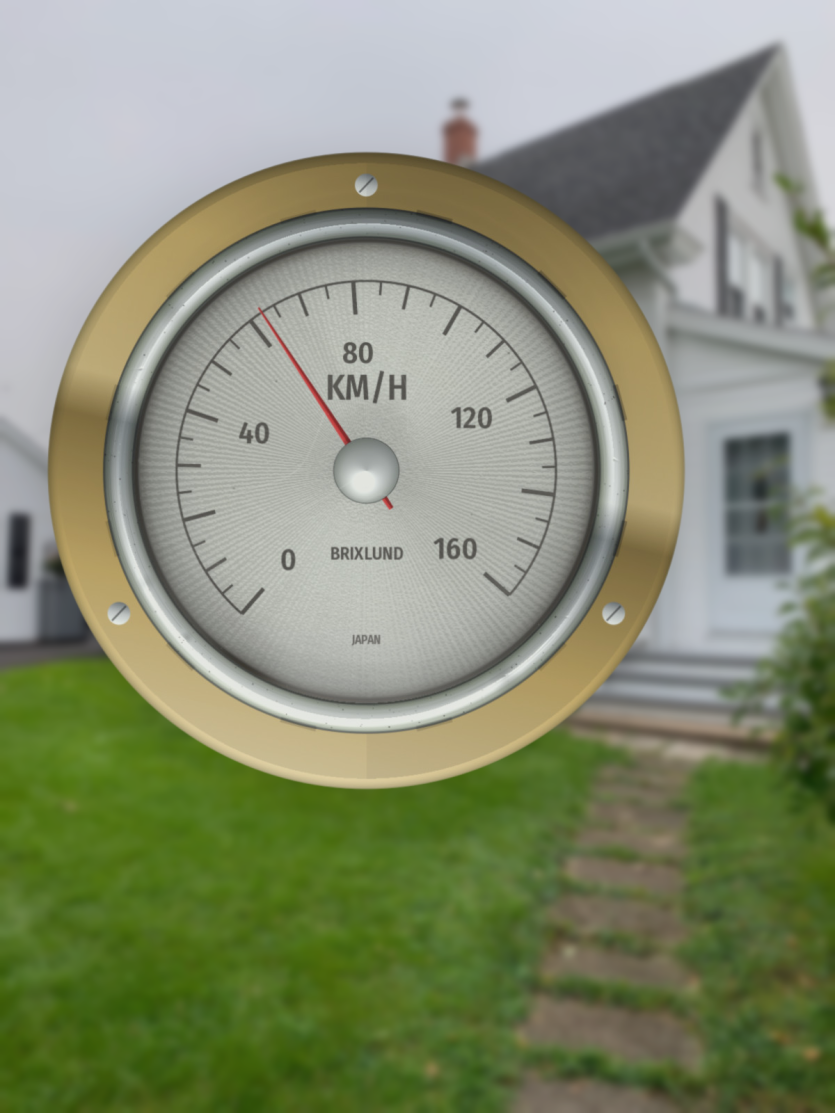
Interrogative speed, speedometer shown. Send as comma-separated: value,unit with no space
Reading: 62.5,km/h
